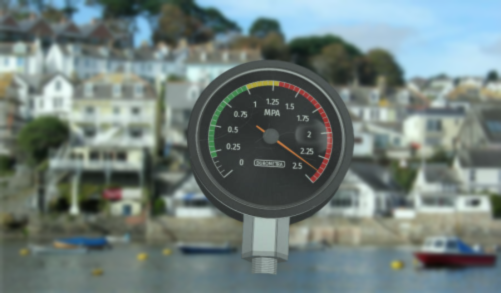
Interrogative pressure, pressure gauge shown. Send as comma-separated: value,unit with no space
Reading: 2.4,MPa
